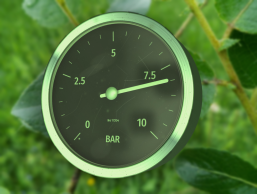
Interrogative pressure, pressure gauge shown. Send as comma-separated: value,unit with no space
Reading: 8,bar
